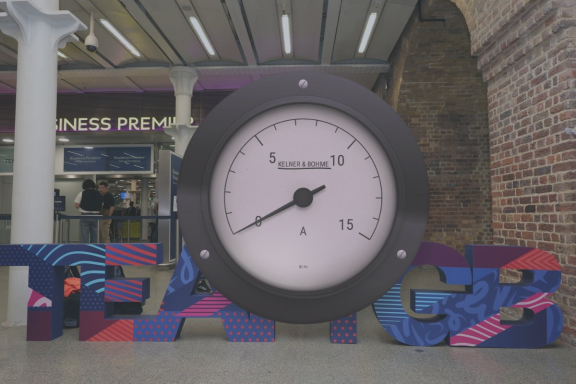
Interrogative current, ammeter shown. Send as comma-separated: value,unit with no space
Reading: 0,A
